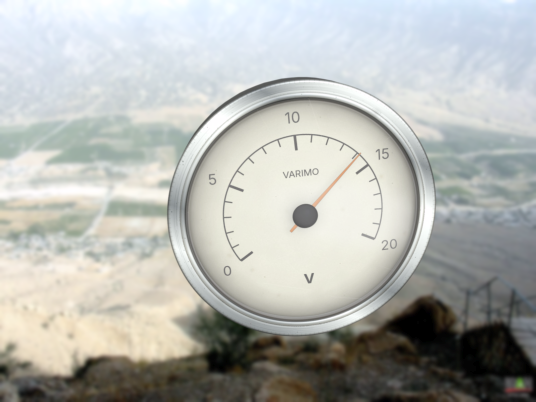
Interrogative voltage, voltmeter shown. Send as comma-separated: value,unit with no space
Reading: 14,V
